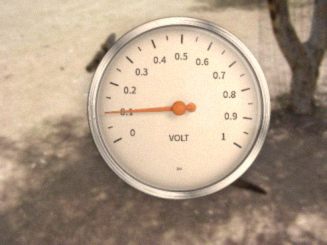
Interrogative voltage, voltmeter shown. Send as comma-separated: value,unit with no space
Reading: 0.1,V
